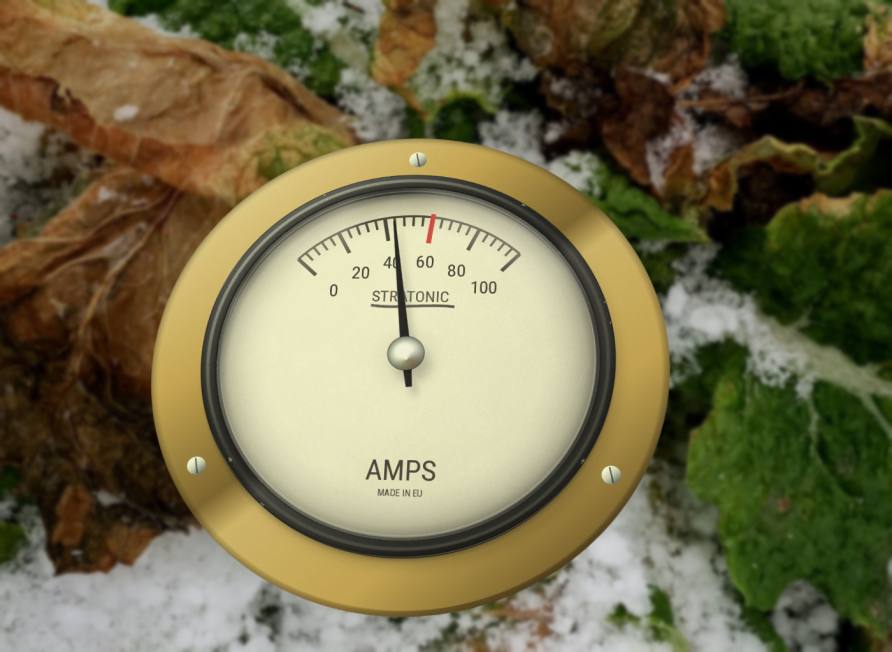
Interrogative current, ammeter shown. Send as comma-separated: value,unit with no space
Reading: 44,A
